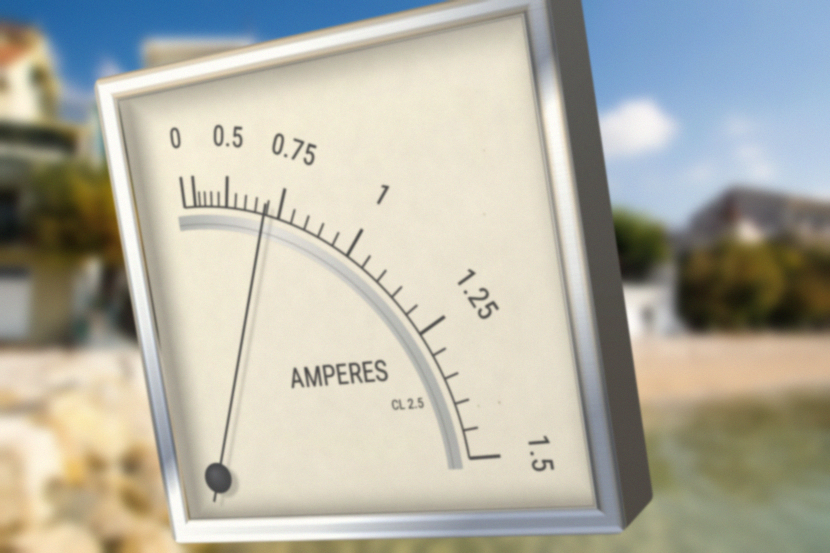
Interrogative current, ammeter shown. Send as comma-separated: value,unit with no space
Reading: 0.7,A
